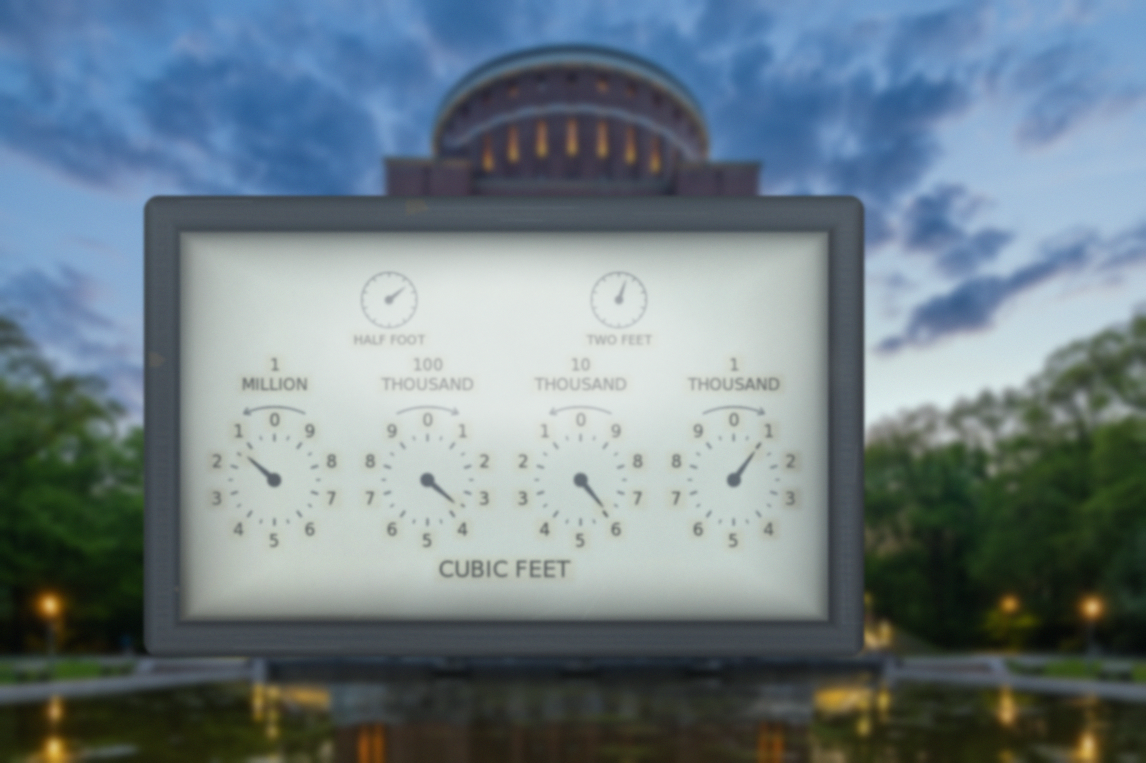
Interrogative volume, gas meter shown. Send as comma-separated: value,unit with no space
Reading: 136100,ft³
